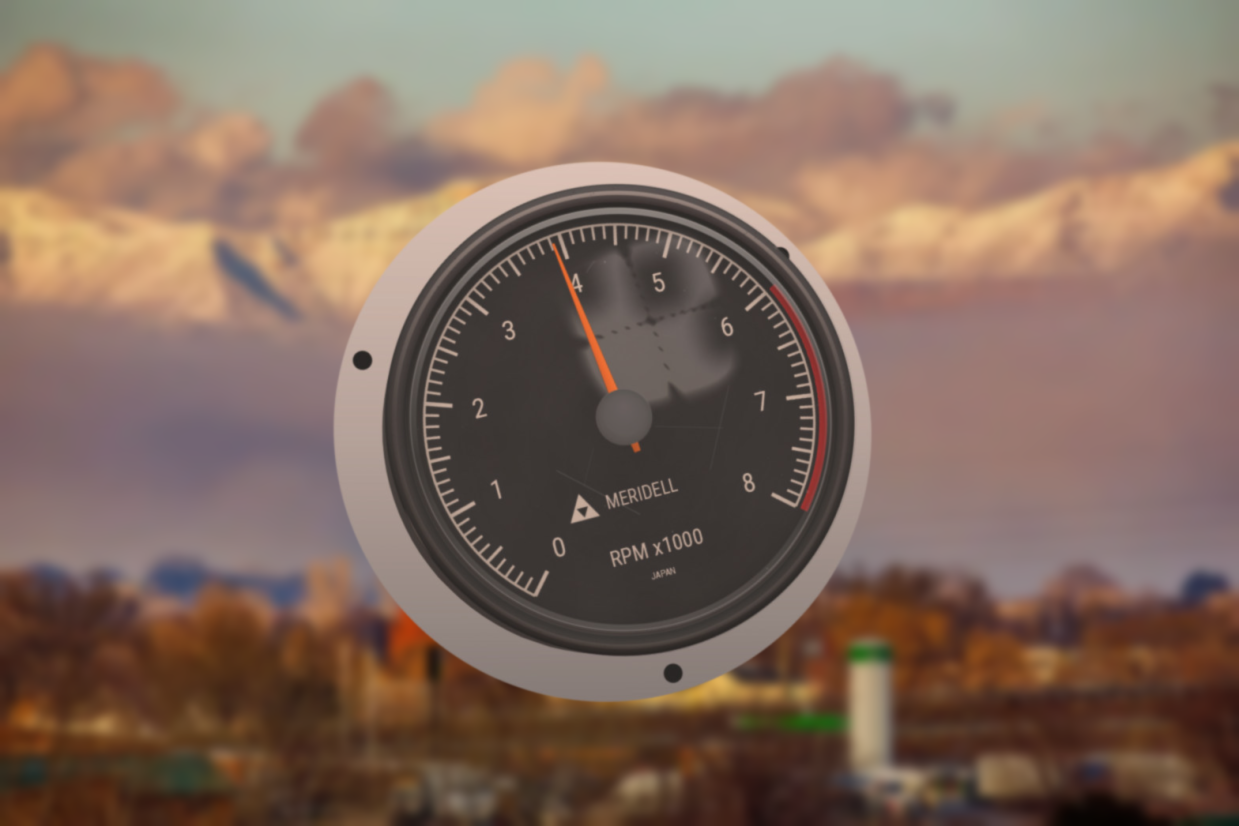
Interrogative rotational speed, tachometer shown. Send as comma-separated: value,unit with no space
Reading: 3900,rpm
